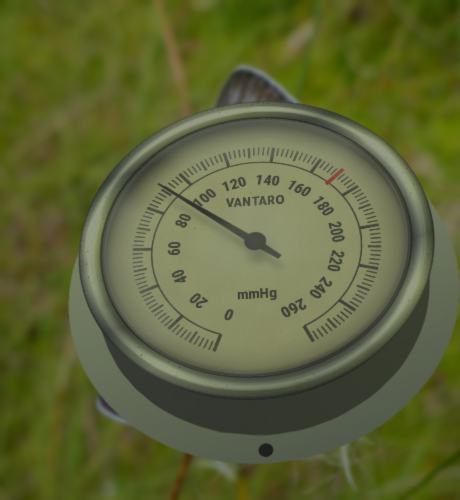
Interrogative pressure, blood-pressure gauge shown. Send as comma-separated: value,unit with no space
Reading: 90,mmHg
